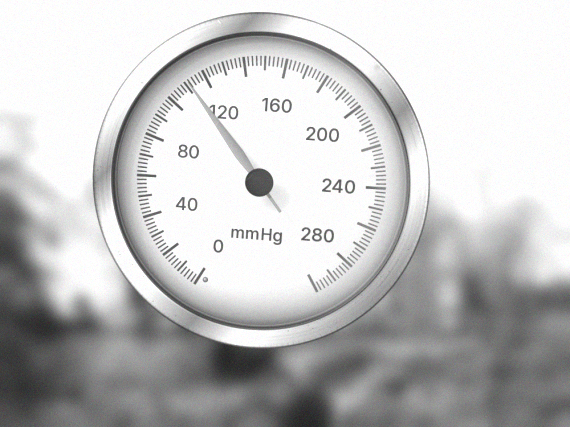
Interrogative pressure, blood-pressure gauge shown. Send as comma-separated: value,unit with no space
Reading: 112,mmHg
